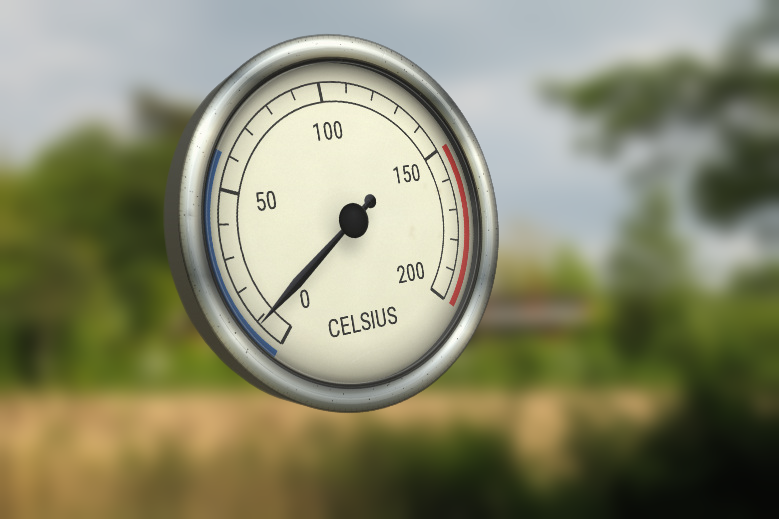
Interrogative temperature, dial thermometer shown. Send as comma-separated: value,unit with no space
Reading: 10,°C
